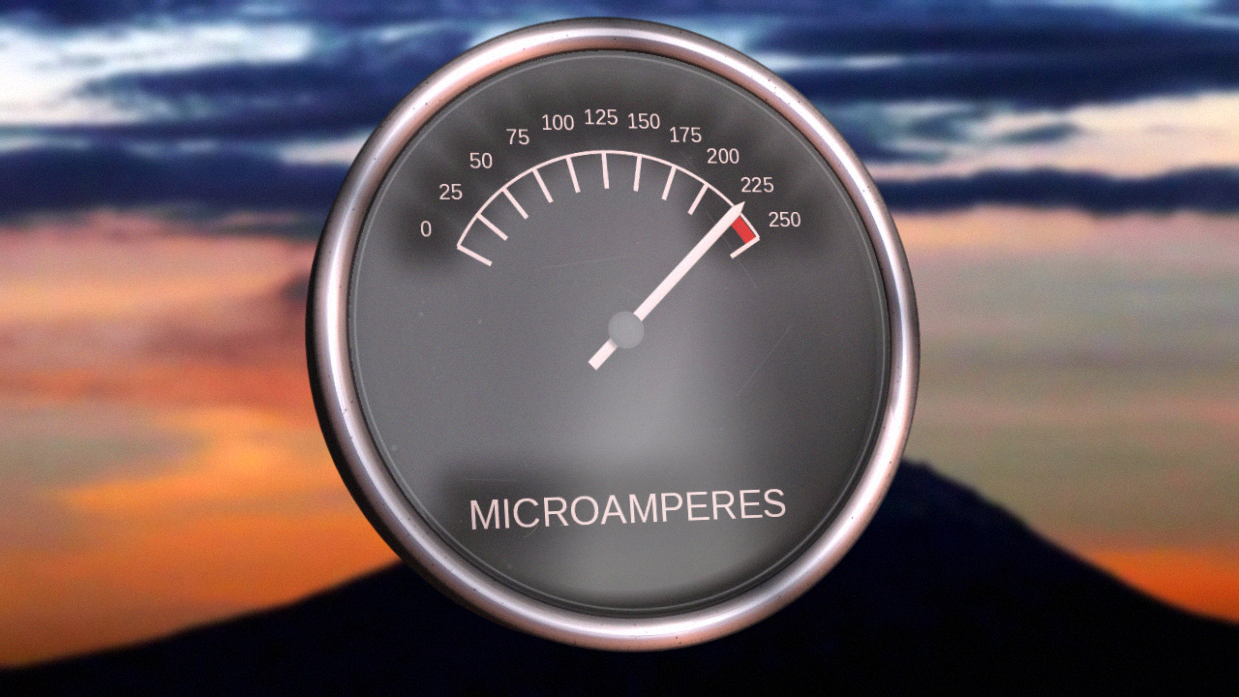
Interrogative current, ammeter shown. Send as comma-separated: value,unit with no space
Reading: 225,µA
